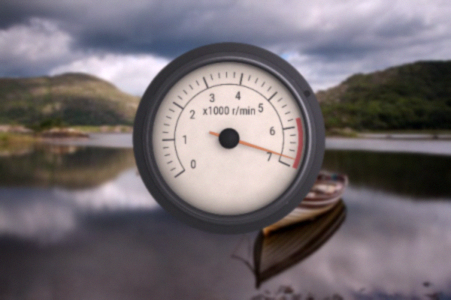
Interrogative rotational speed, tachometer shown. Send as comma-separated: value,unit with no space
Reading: 6800,rpm
